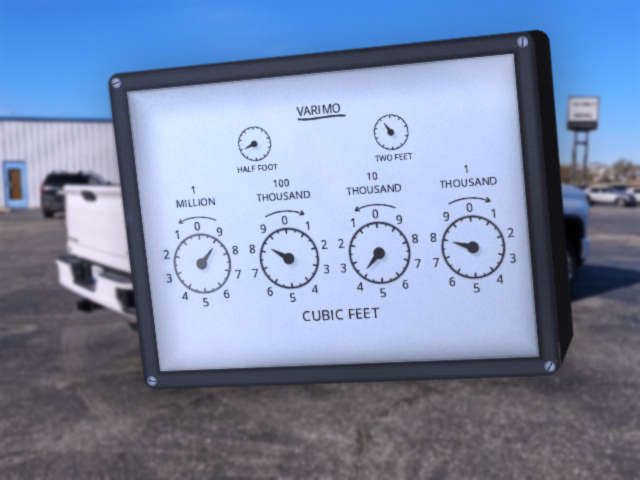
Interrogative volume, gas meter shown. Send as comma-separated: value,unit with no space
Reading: 883800,ft³
